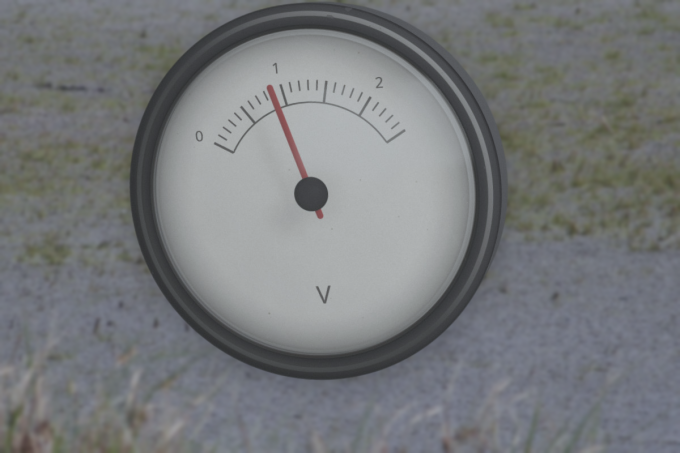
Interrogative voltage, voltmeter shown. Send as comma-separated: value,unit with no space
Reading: 0.9,V
